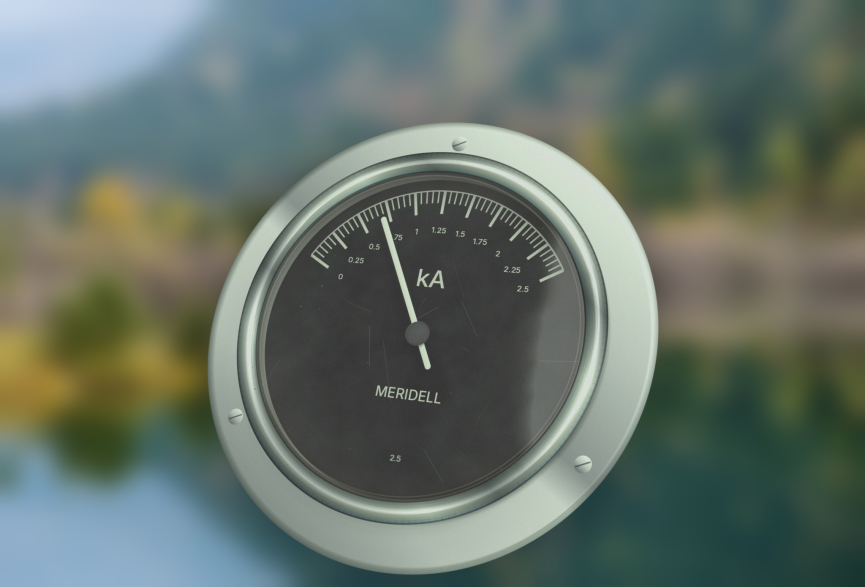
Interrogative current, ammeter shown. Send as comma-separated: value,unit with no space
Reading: 0.7,kA
